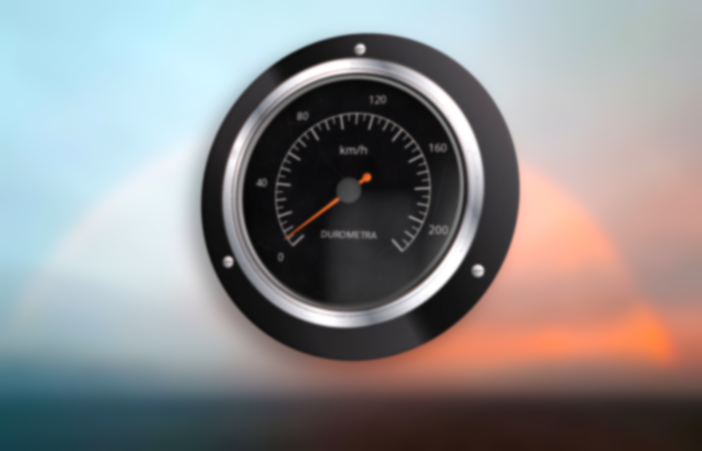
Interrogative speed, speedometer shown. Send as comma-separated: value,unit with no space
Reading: 5,km/h
